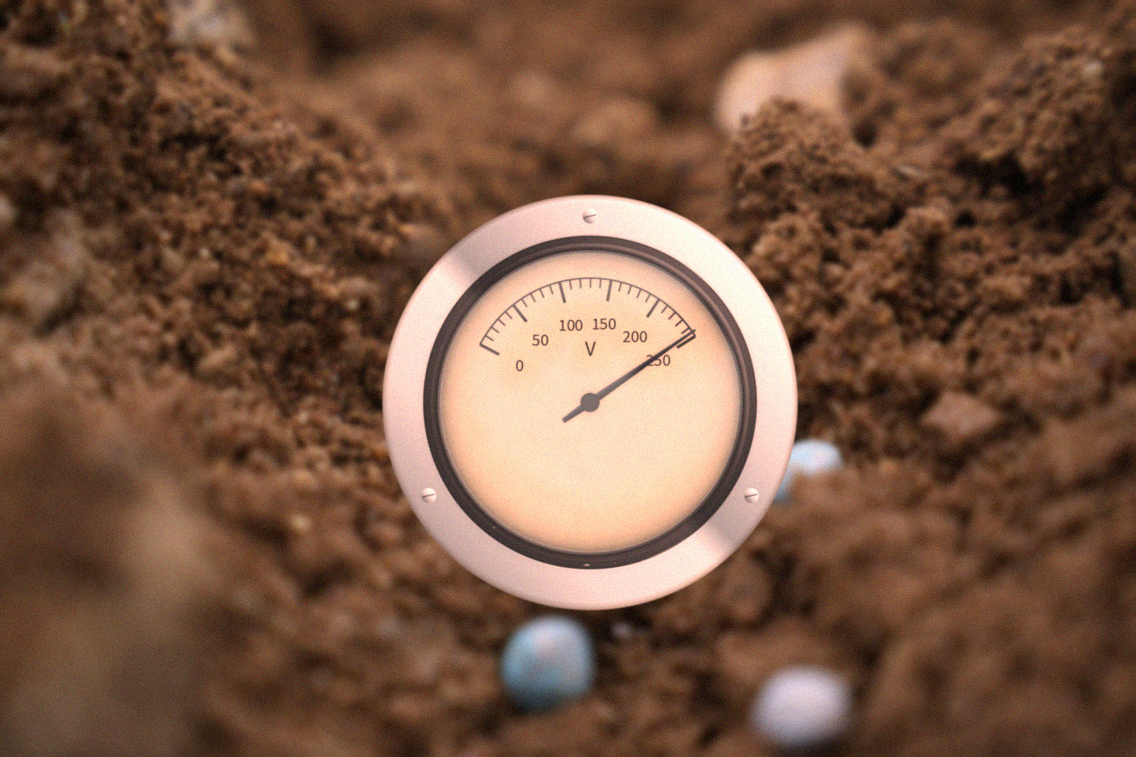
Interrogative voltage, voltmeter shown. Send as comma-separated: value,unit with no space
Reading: 245,V
